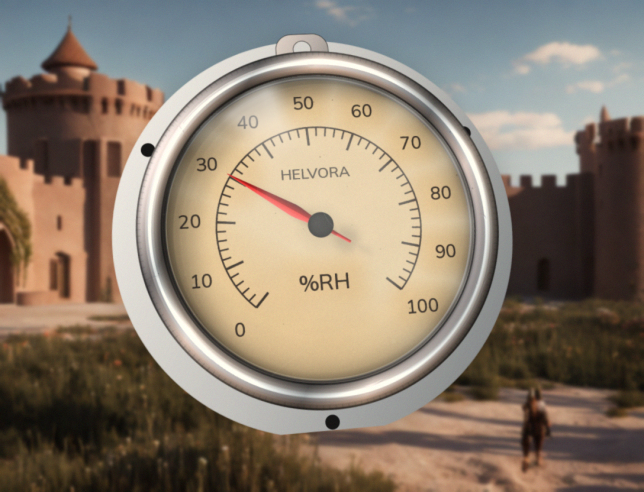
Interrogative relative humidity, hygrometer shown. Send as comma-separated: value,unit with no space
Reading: 30,%
